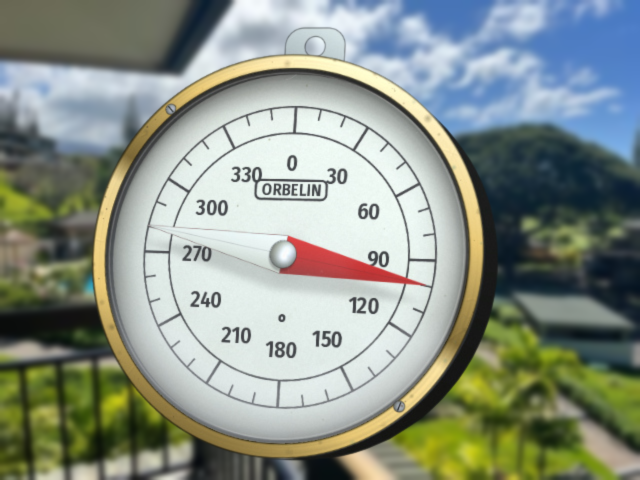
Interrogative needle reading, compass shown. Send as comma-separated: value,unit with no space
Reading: 100,°
